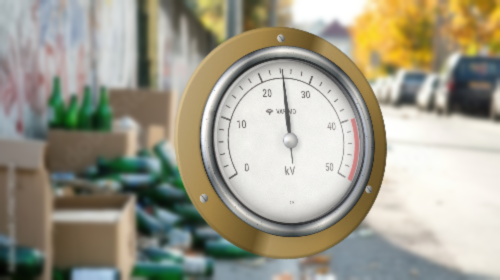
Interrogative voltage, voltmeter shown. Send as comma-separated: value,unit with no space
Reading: 24,kV
